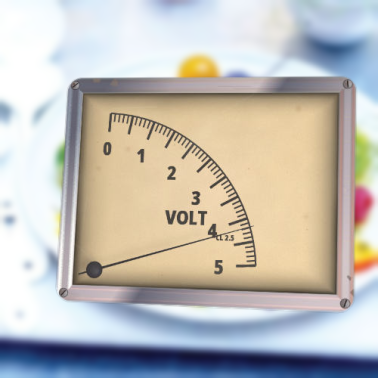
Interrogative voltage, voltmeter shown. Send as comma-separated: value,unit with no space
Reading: 4.2,V
